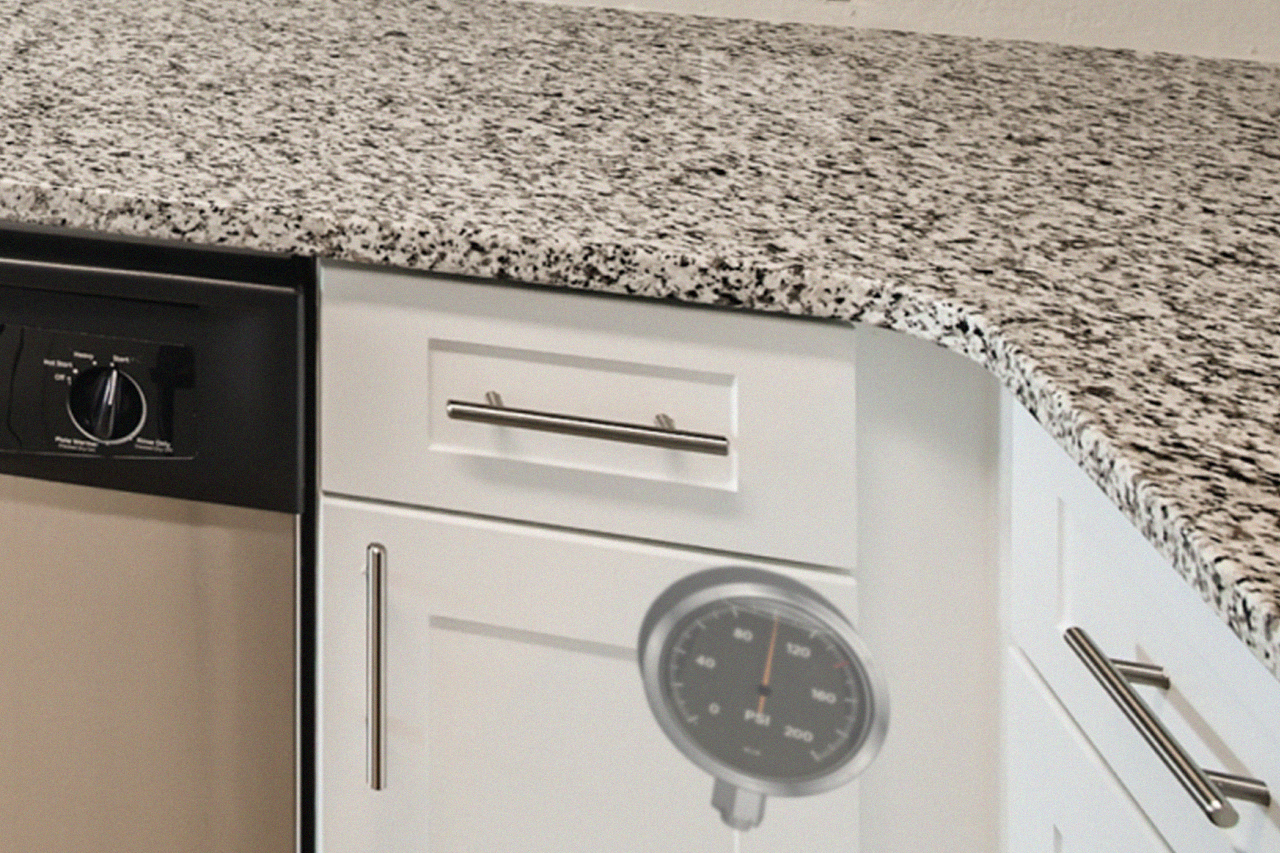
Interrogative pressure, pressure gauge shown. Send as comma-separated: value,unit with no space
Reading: 100,psi
